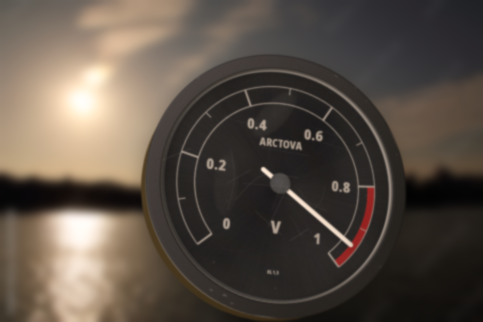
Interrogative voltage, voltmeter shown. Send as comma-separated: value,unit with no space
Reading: 0.95,V
